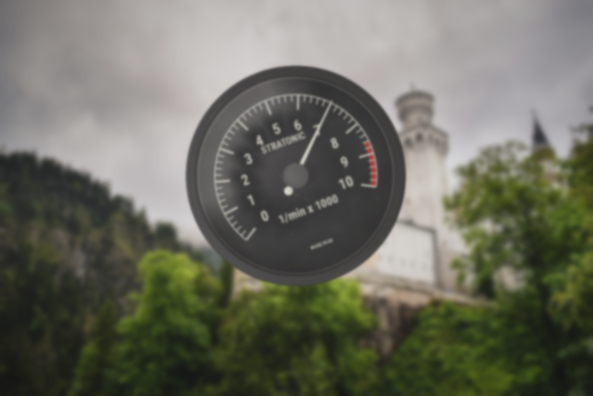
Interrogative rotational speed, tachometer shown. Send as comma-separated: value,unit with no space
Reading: 7000,rpm
